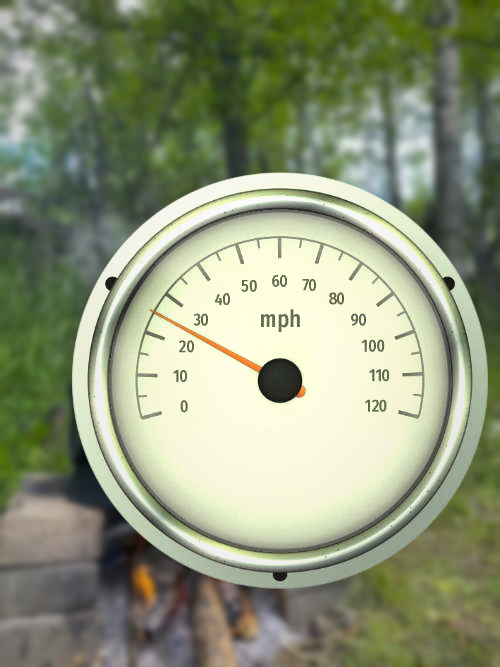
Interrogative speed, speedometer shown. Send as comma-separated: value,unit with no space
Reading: 25,mph
